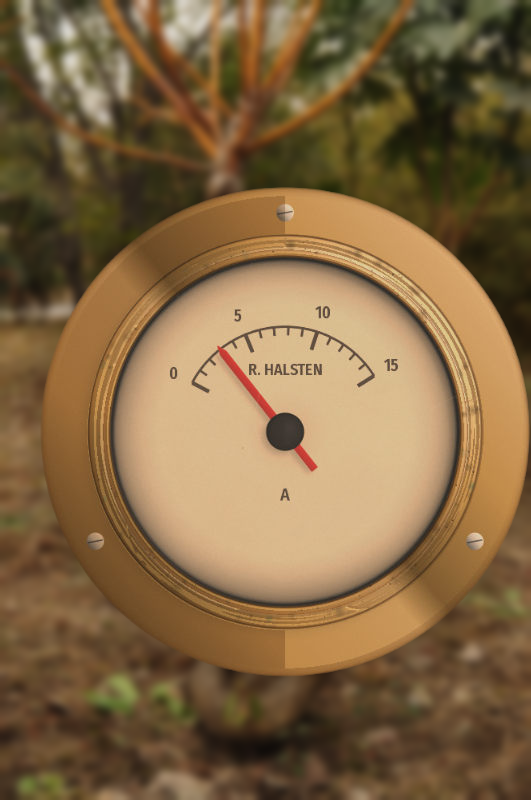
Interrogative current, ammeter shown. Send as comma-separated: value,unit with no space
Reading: 3,A
